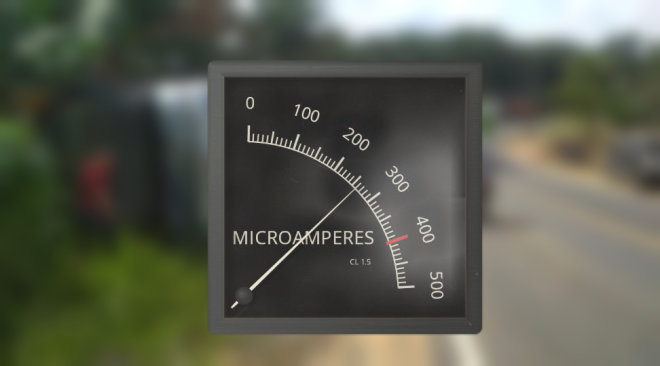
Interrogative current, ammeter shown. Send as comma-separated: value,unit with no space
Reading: 260,µA
